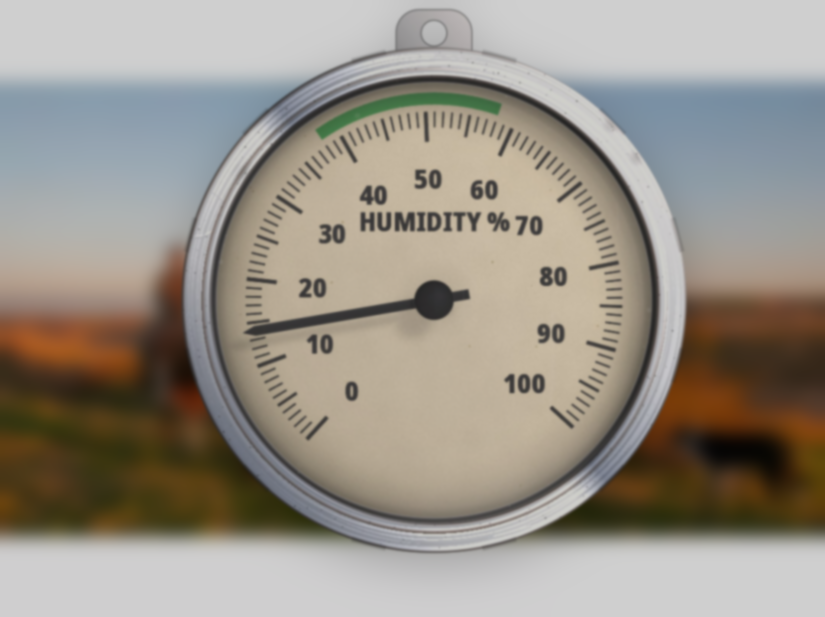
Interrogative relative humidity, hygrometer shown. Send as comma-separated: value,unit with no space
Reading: 14,%
